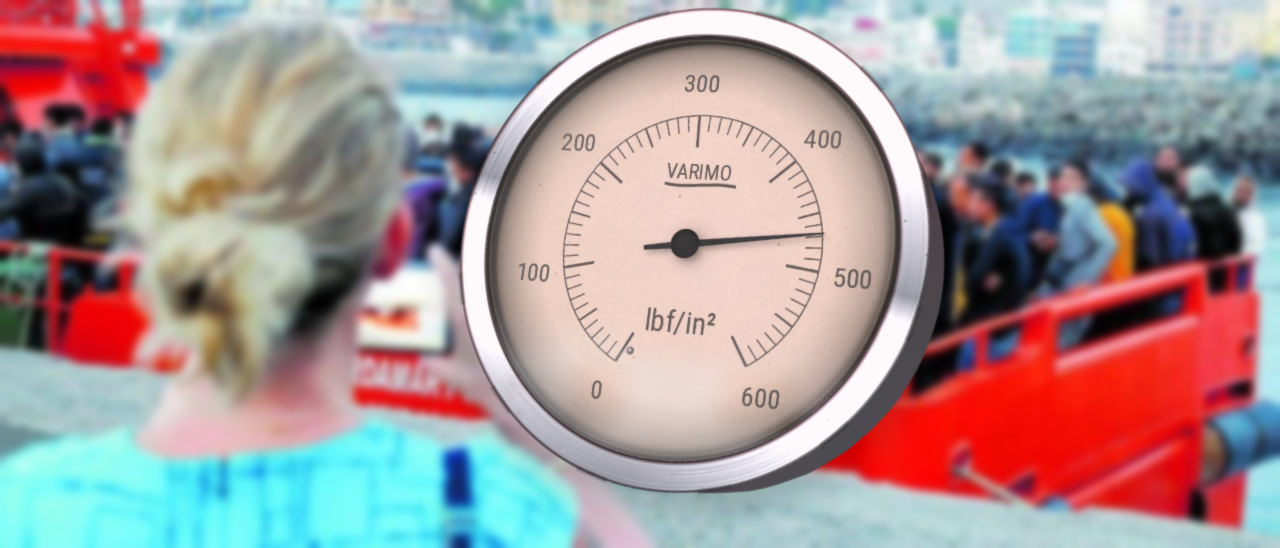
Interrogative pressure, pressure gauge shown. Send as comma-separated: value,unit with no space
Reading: 470,psi
